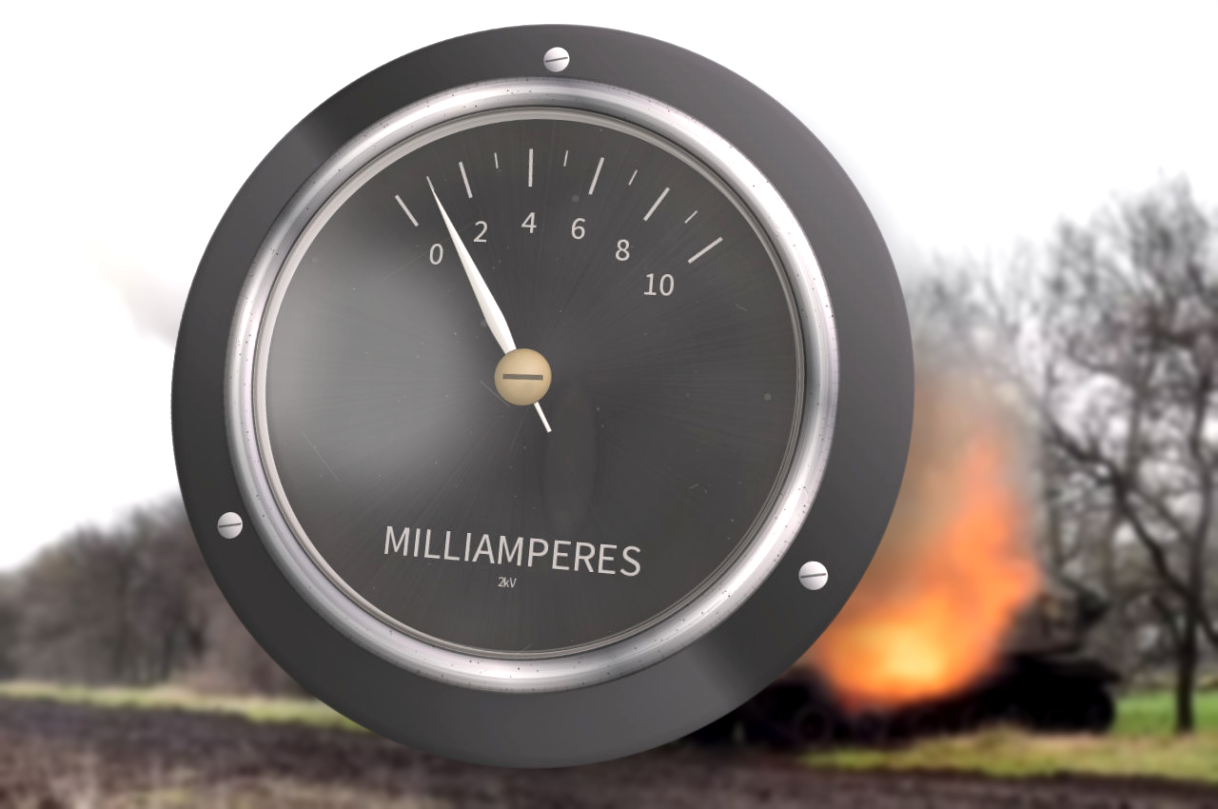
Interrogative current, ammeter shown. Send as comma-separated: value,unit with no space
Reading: 1,mA
